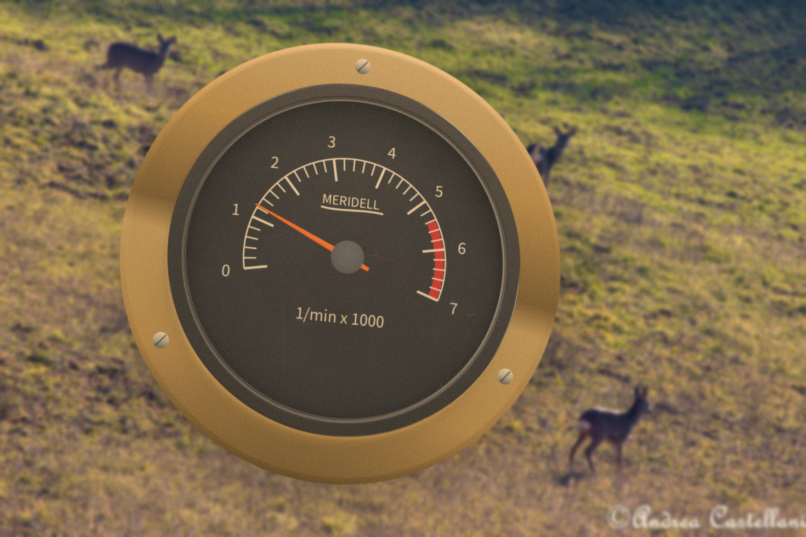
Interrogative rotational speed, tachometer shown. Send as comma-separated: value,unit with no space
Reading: 1200,rpm
